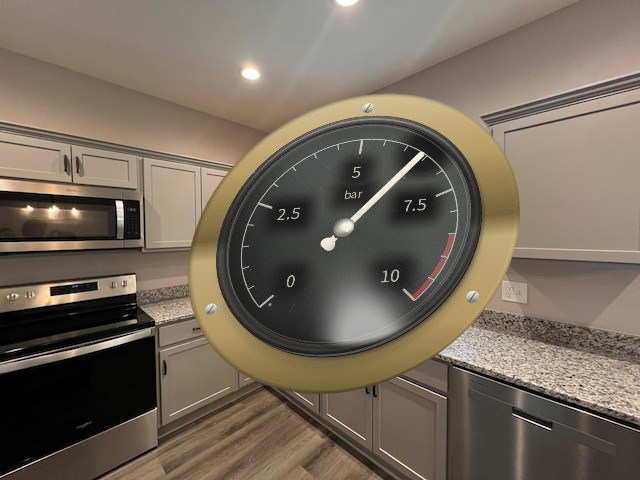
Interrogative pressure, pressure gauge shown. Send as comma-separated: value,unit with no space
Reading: 6.5,bar
